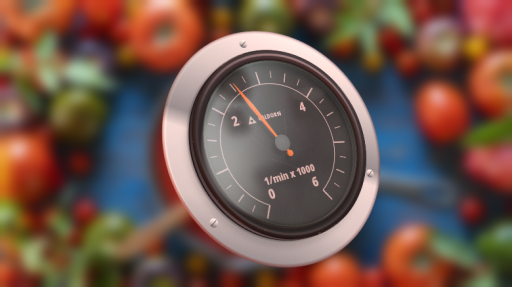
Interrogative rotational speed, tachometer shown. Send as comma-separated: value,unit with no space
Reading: 2500,rpm
